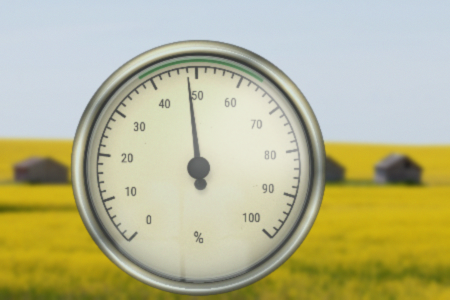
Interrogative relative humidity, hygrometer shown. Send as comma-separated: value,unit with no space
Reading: 48,%
